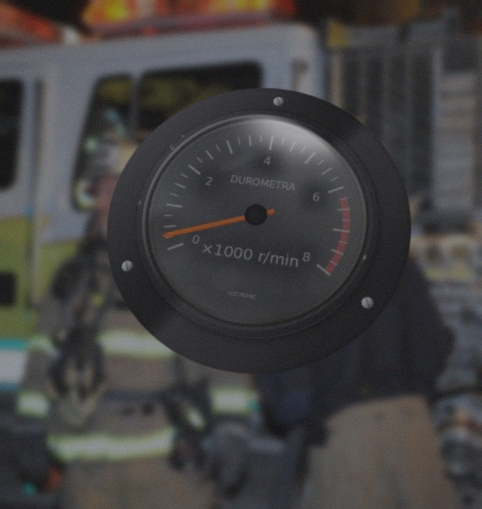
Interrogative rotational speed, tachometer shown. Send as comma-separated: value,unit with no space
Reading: 250,rpm
